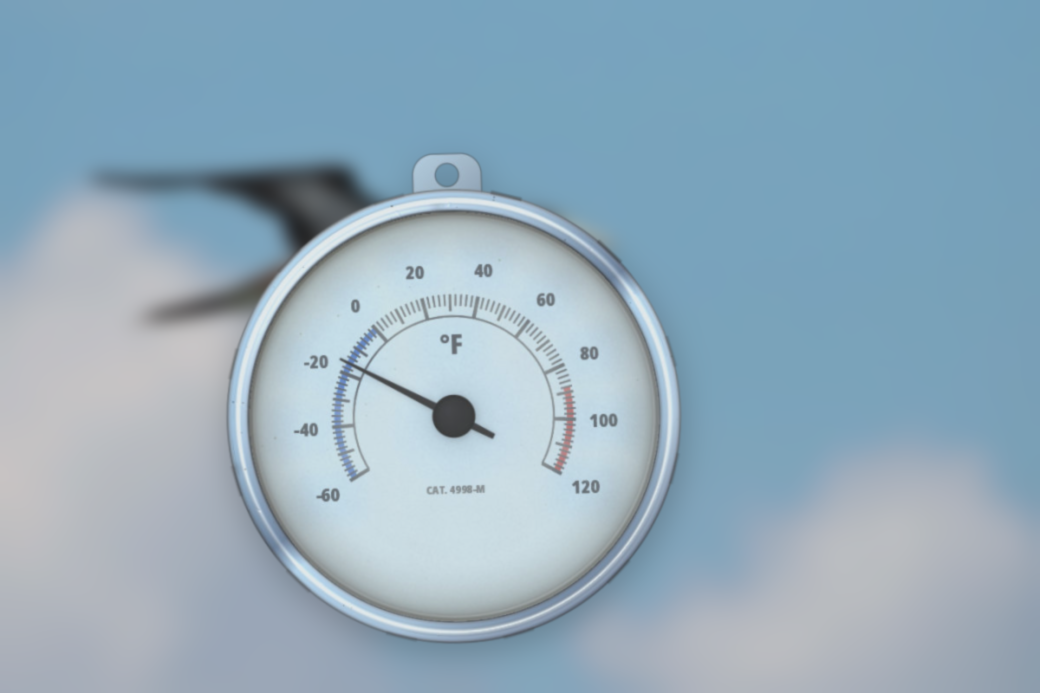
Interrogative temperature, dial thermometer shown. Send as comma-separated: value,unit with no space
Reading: -16,°F
